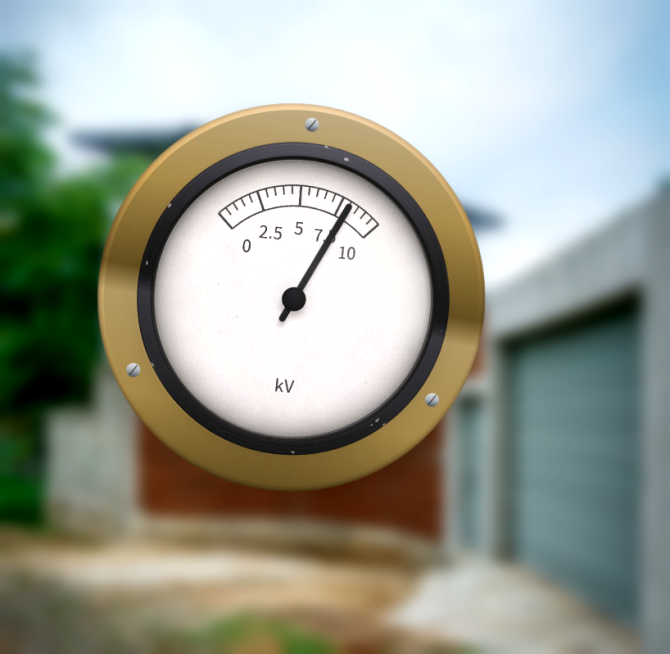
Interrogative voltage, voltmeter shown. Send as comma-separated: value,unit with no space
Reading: 8,kV
